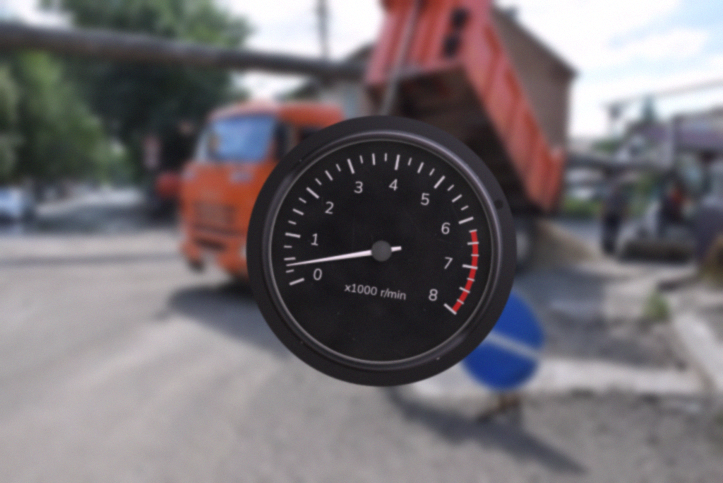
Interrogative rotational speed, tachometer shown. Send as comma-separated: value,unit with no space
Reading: 375,rpm
